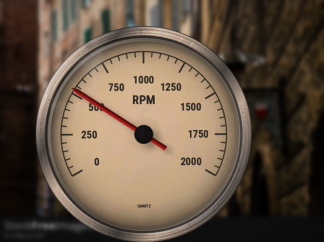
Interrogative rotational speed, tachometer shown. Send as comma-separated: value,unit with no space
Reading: 525,rpm
